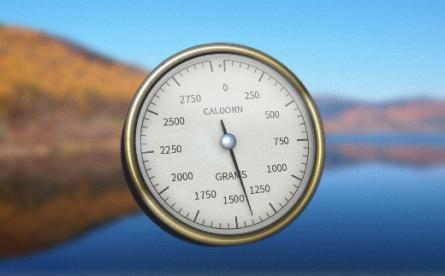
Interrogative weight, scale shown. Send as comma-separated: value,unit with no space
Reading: 1400,g
